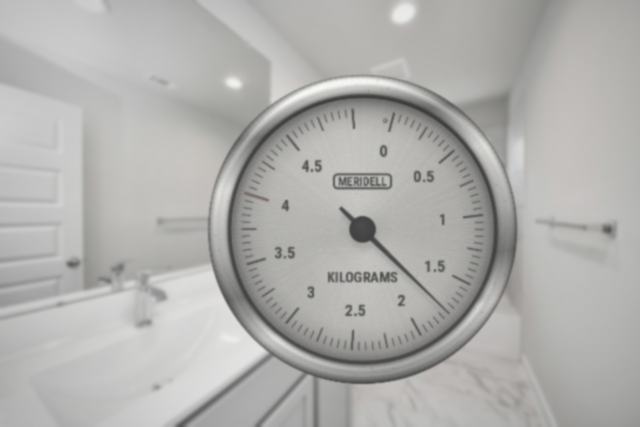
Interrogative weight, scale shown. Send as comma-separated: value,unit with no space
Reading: 1.75,kg
